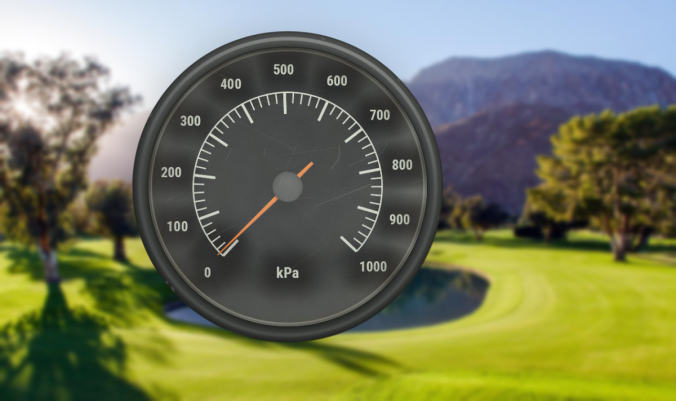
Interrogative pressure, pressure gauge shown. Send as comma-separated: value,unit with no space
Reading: 10,kPa
